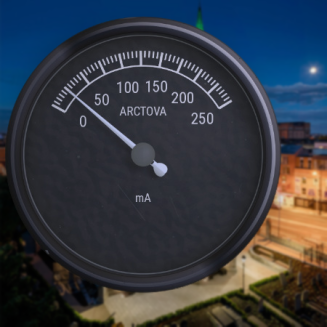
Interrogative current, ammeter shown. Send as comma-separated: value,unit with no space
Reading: 25,mA
